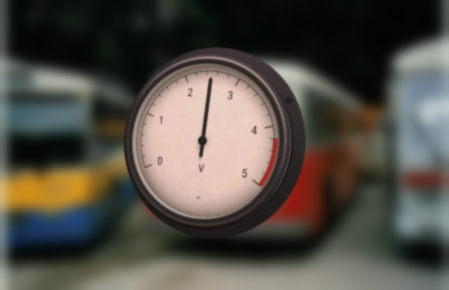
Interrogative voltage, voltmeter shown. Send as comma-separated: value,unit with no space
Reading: 2.5,V
